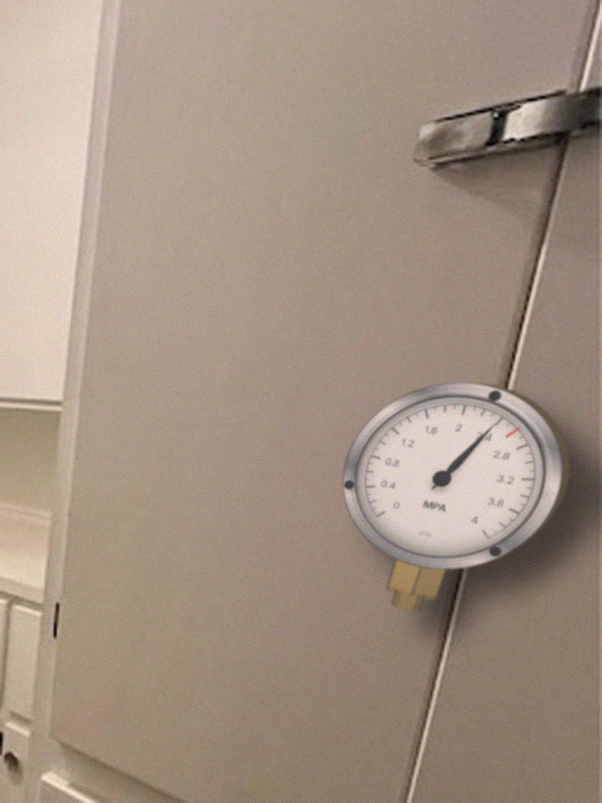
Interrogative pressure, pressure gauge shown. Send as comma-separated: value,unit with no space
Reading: 2.4,MPa
